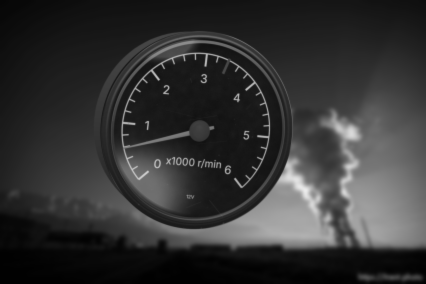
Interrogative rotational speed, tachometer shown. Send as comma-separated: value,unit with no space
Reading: 600,rpm
